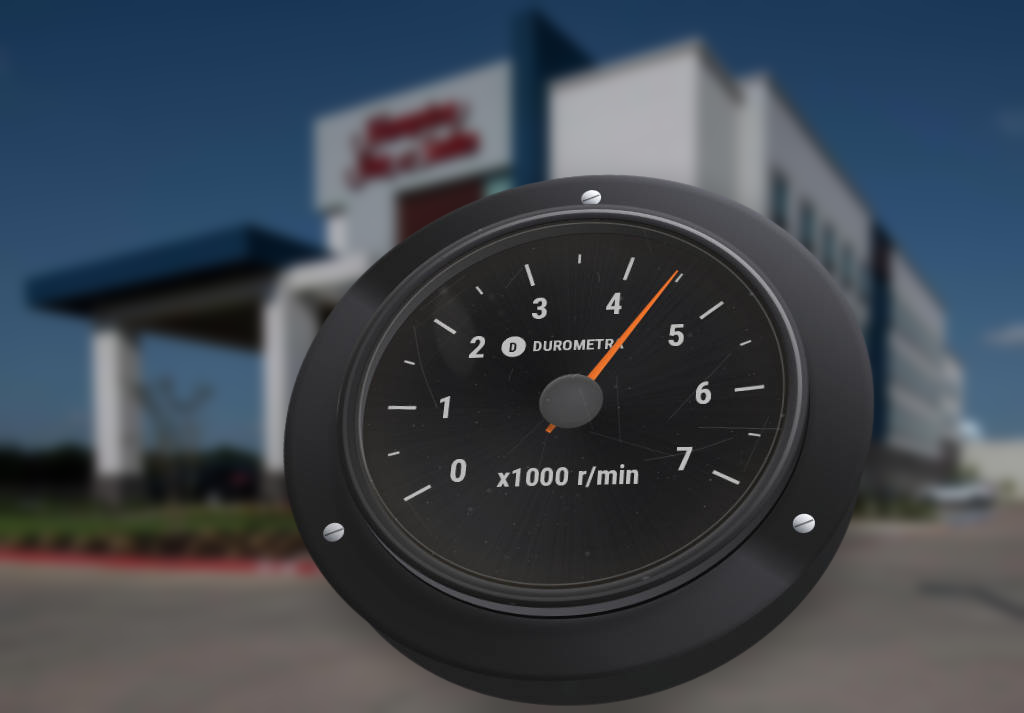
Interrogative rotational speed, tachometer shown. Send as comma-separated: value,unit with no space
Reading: 4500,rpm
